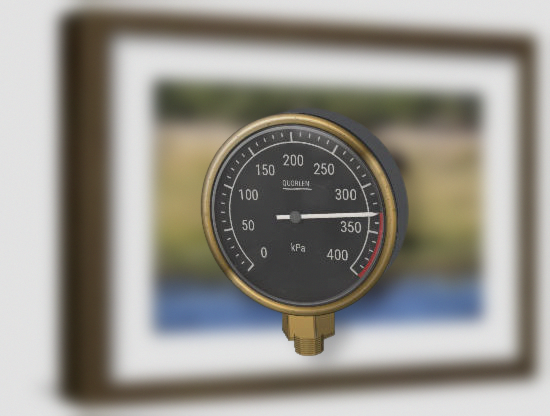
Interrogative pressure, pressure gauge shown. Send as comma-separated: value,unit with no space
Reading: 330,kPa
